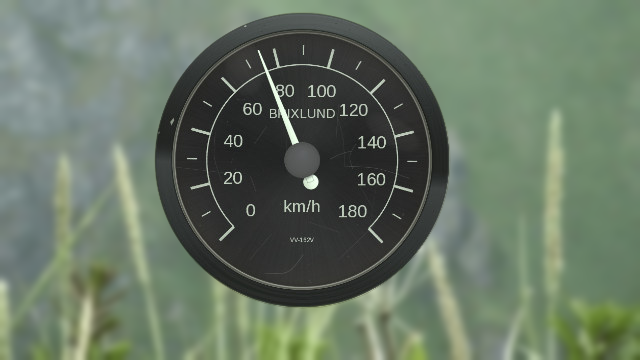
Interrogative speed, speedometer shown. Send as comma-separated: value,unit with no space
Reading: 75,km/h
